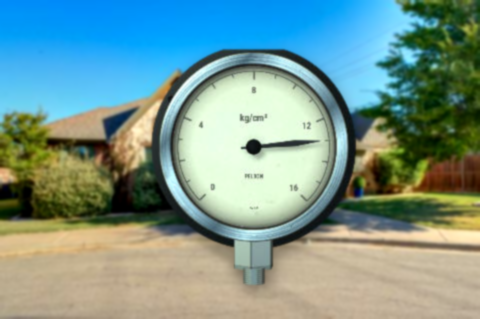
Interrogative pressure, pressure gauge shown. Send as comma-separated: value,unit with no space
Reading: 13,kg/cm²
